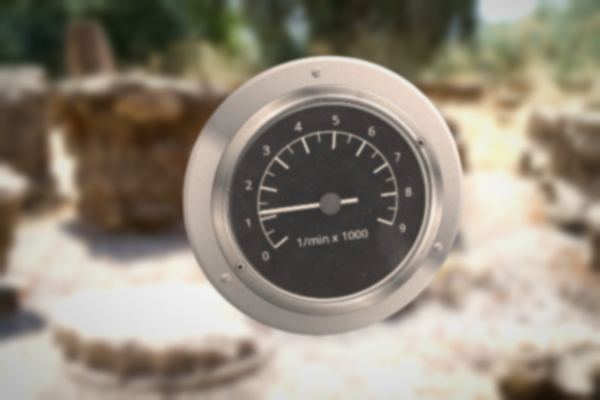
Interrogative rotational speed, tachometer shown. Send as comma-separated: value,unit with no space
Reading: 1250,rpm
